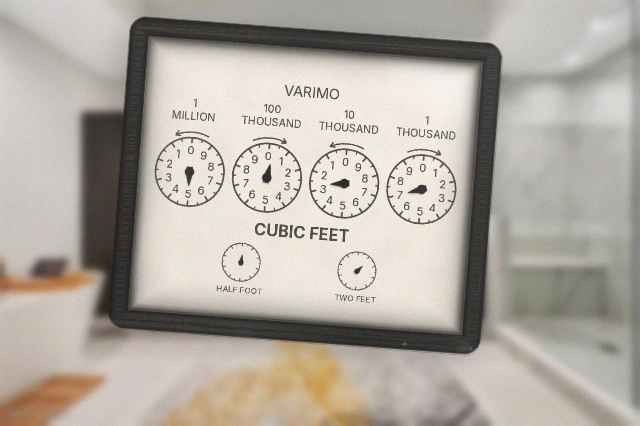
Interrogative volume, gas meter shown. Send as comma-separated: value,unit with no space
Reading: 502700,ft³
